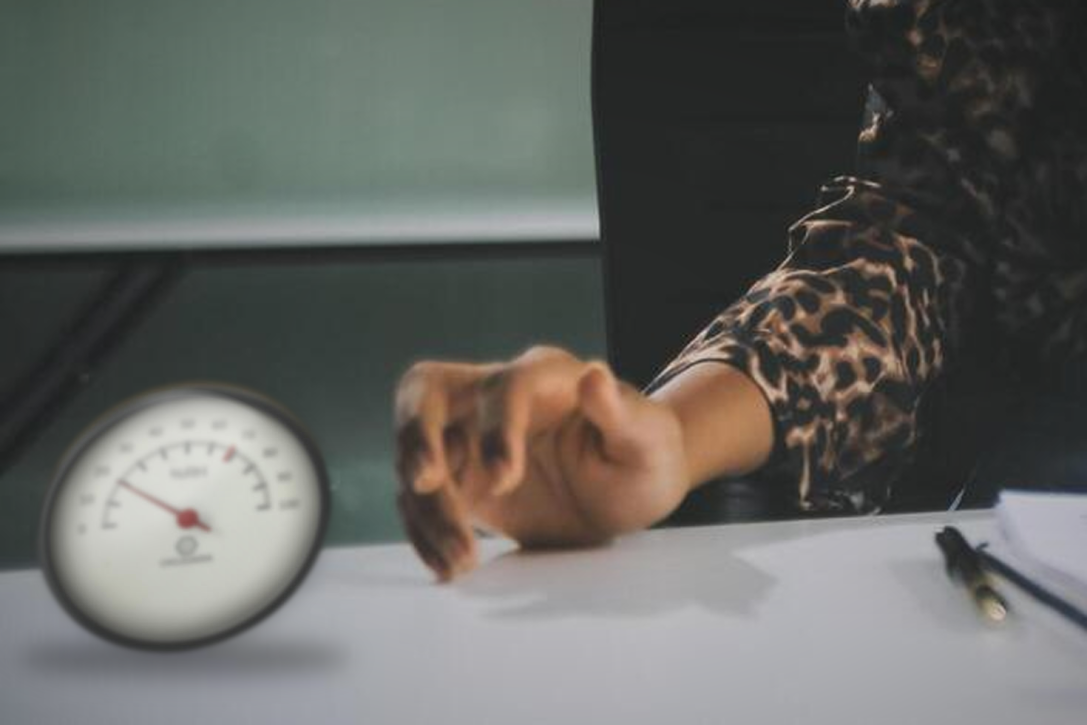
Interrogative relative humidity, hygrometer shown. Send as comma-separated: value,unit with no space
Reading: 20,%
